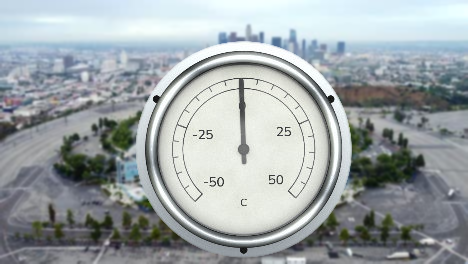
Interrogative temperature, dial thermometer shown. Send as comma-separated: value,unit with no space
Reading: 0,°C
